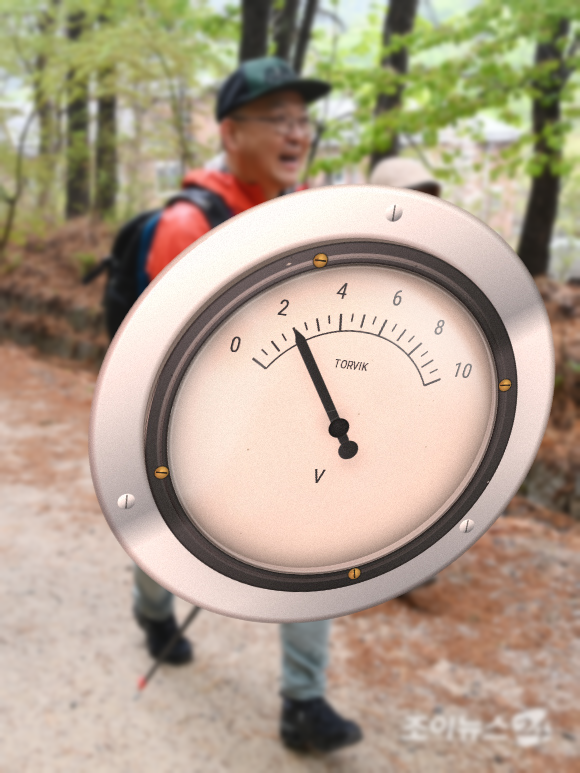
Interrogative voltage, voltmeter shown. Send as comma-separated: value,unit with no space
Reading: 2,V
